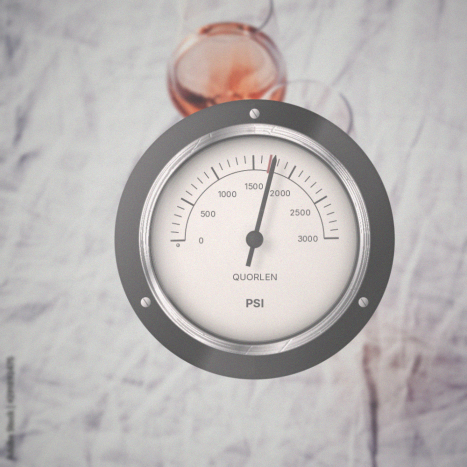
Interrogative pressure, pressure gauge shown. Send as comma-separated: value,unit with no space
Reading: 1750,psi
